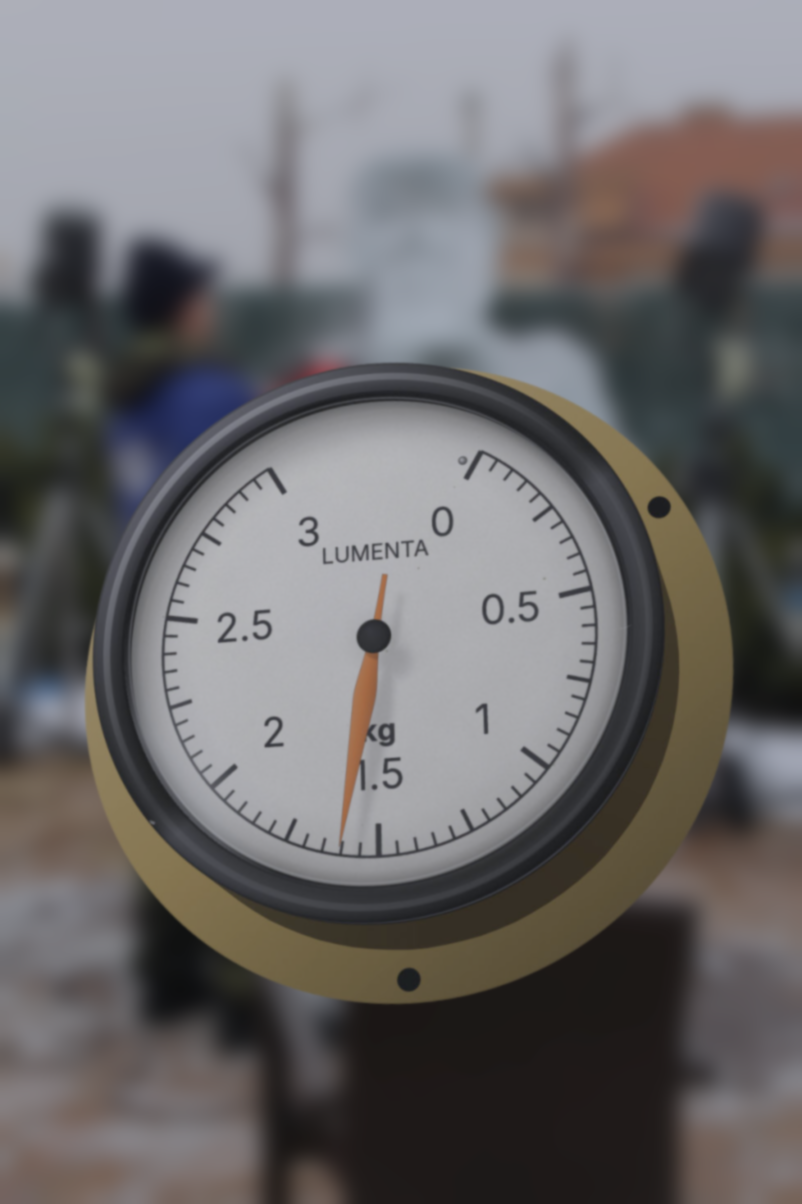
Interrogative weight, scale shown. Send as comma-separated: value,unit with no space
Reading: 1.6,kg
